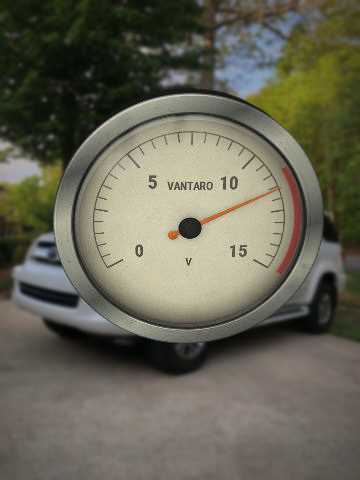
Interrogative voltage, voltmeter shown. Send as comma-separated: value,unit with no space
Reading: 11.5,V
